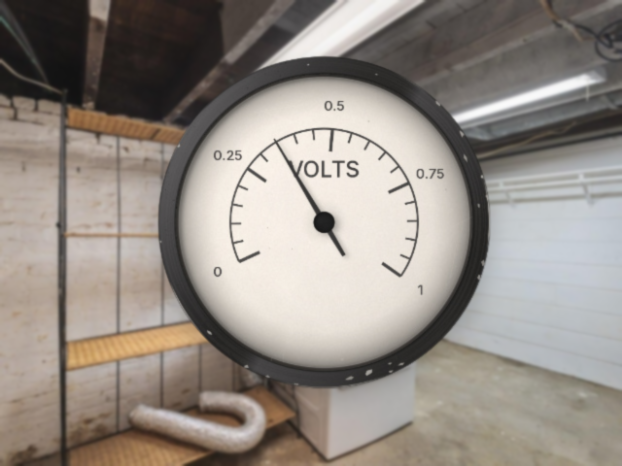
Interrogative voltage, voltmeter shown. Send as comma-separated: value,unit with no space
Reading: 0.35,V
